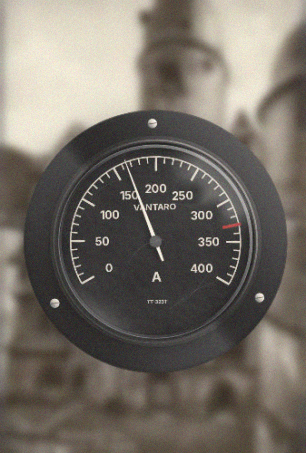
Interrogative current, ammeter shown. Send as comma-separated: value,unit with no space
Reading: 165,A
